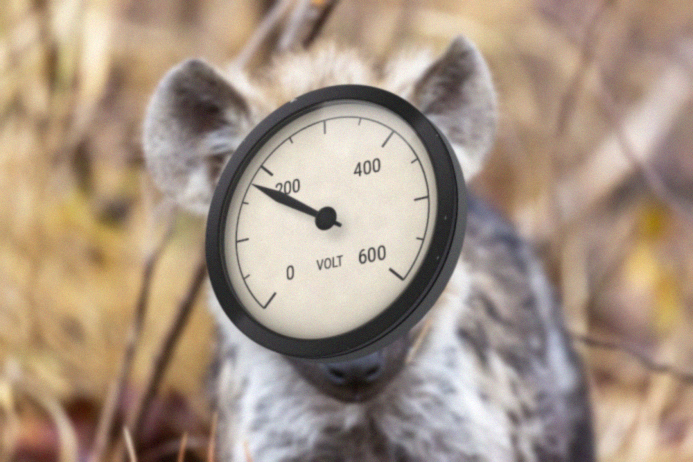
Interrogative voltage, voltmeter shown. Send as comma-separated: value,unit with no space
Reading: 175,V
